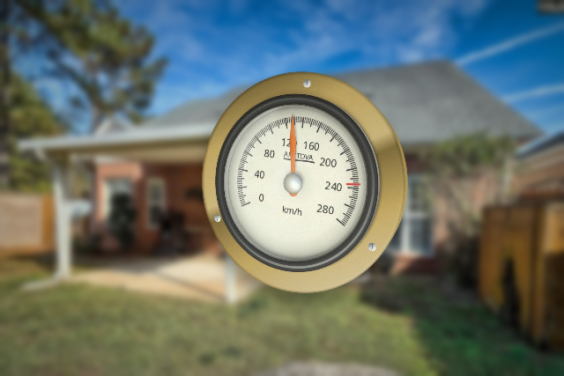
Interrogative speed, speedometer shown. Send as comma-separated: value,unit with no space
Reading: 130,km/h
